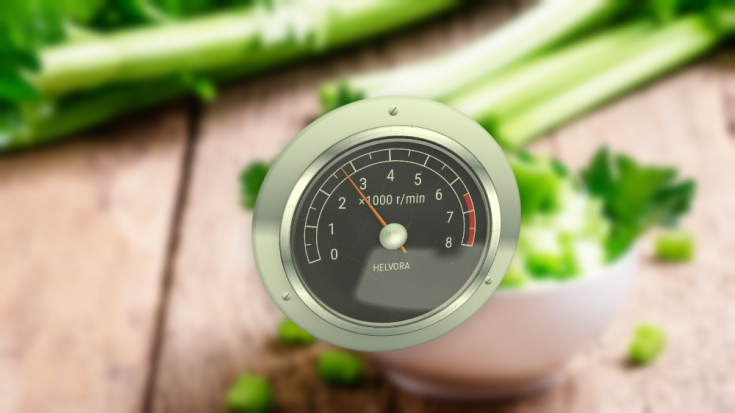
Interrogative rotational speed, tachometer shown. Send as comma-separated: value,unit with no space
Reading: 2750,rpm
